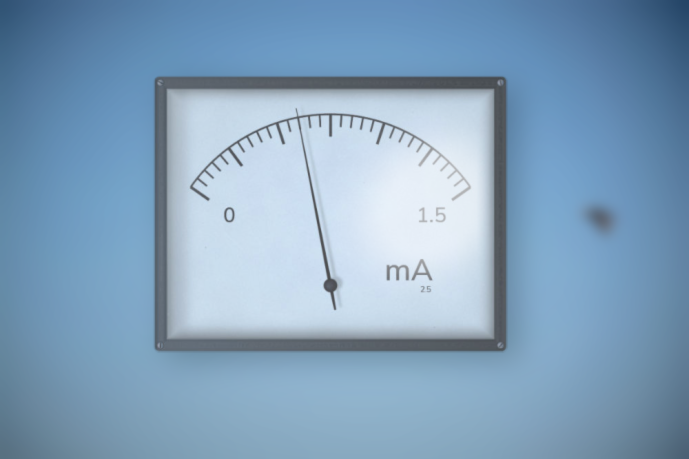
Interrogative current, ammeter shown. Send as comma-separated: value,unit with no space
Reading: 0.6,mA
